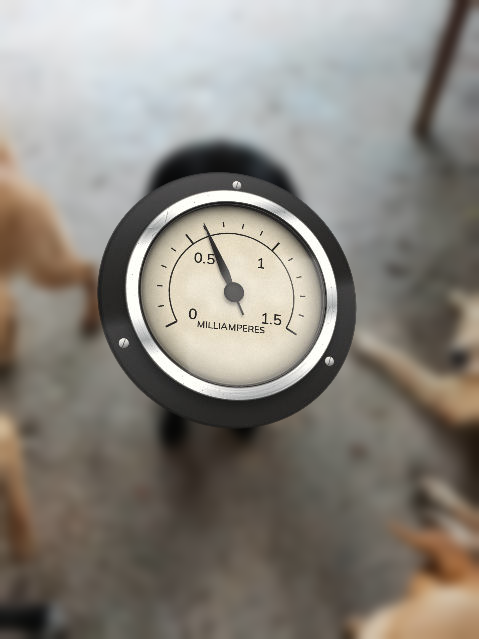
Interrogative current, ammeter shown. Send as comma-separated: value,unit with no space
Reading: 0.6,mA
